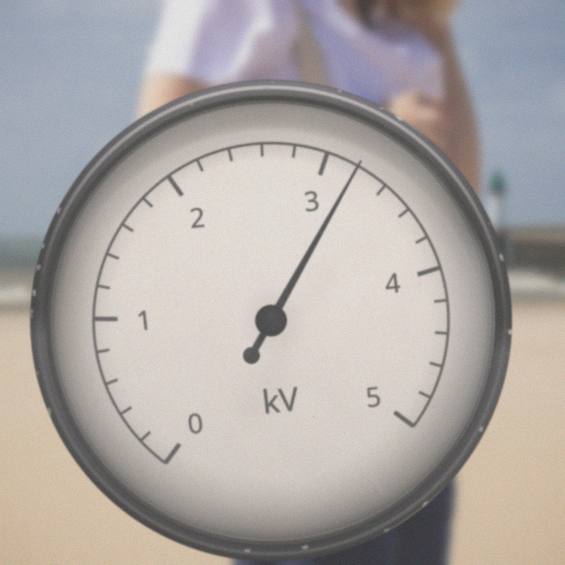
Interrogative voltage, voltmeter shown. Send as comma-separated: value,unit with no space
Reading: 3.2,kV
